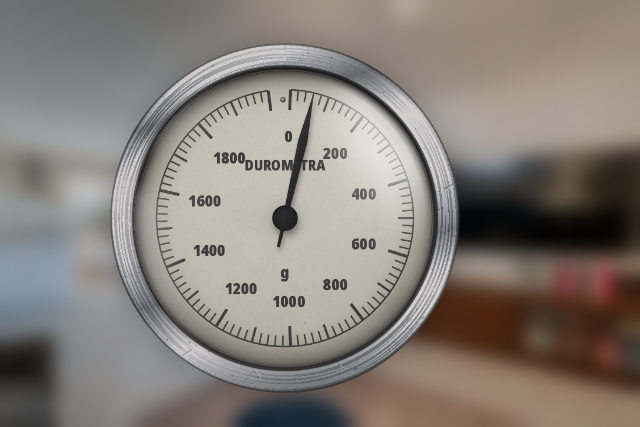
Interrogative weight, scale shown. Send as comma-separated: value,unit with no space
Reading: 60,g
